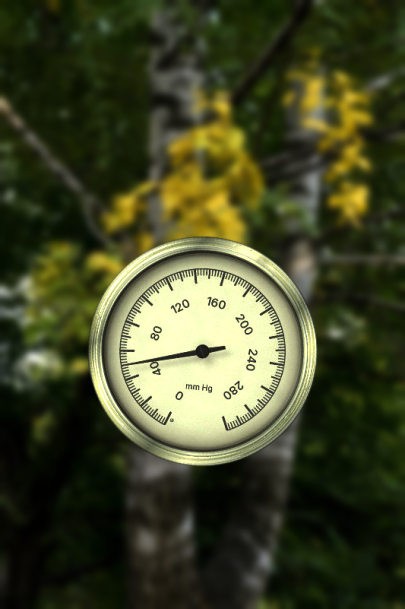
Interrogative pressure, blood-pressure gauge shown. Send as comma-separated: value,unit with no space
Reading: 50,mmHg
